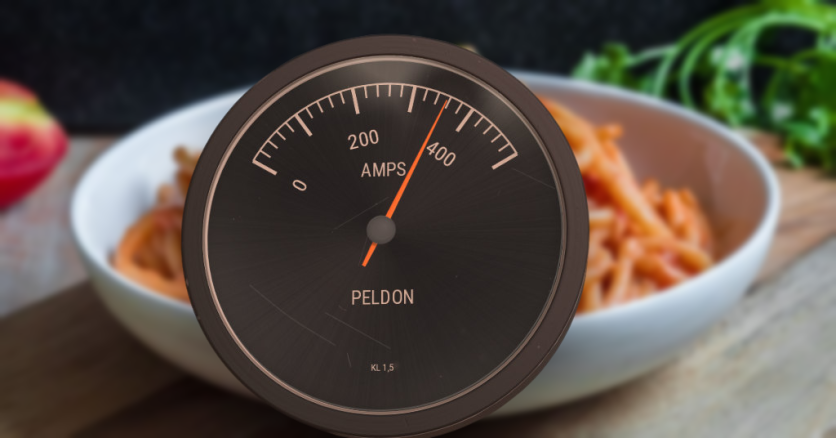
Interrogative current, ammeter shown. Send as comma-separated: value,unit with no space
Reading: 360,A
